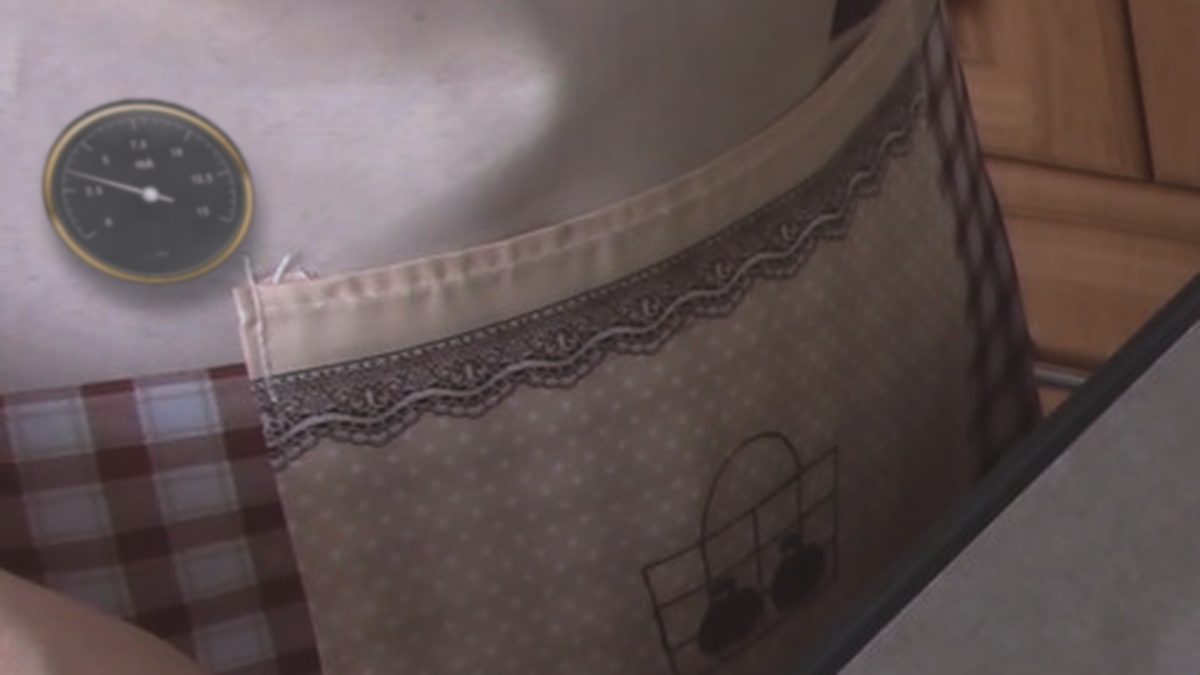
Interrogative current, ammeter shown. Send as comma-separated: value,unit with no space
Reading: 3.5,mA
